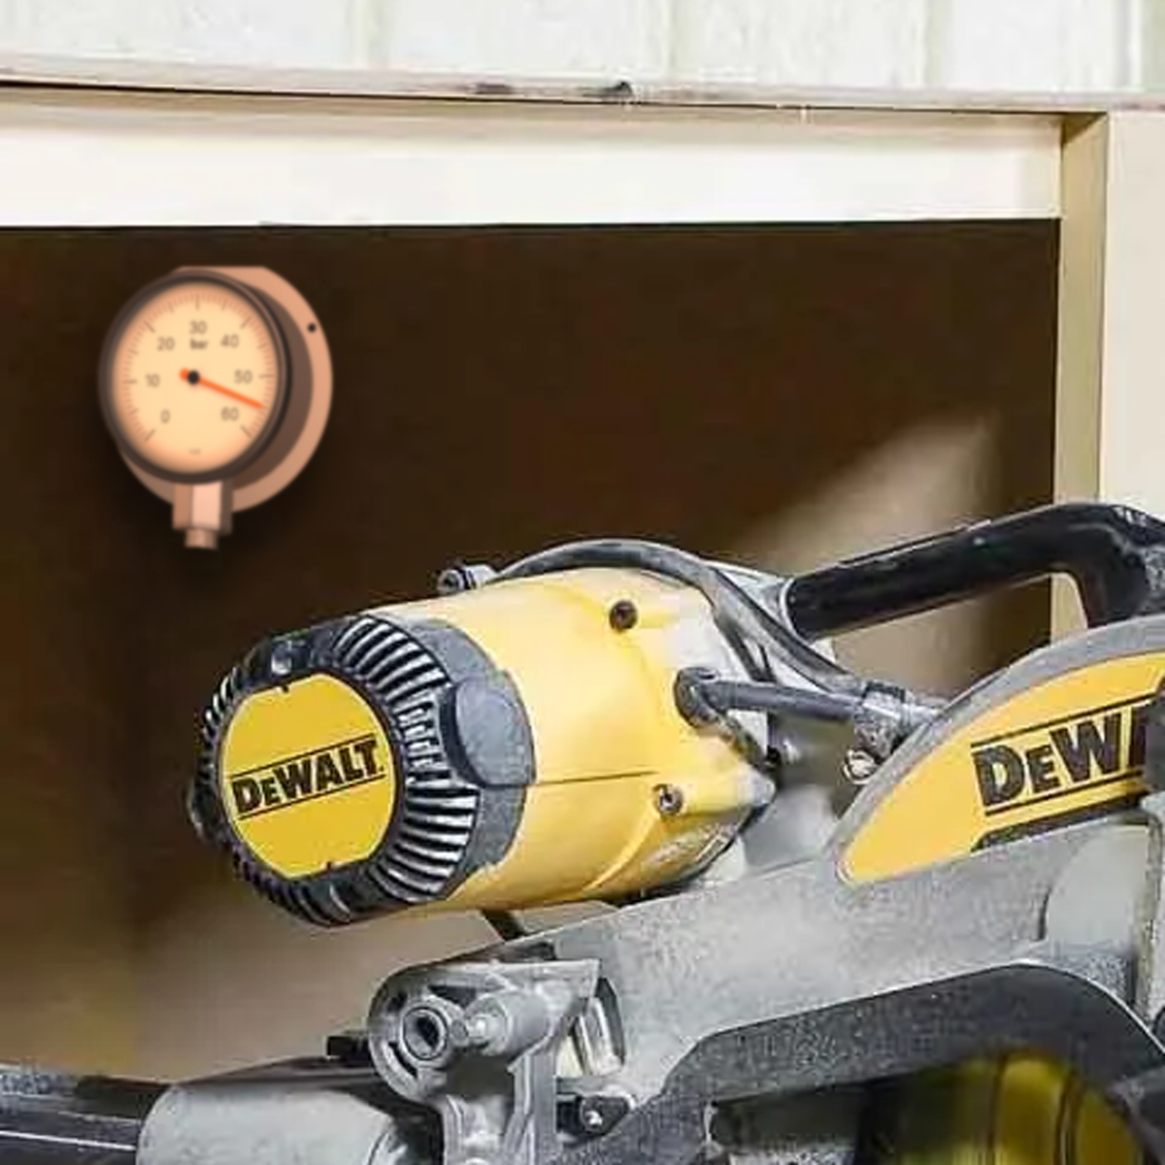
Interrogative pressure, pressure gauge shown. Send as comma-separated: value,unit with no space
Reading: 55,bar
